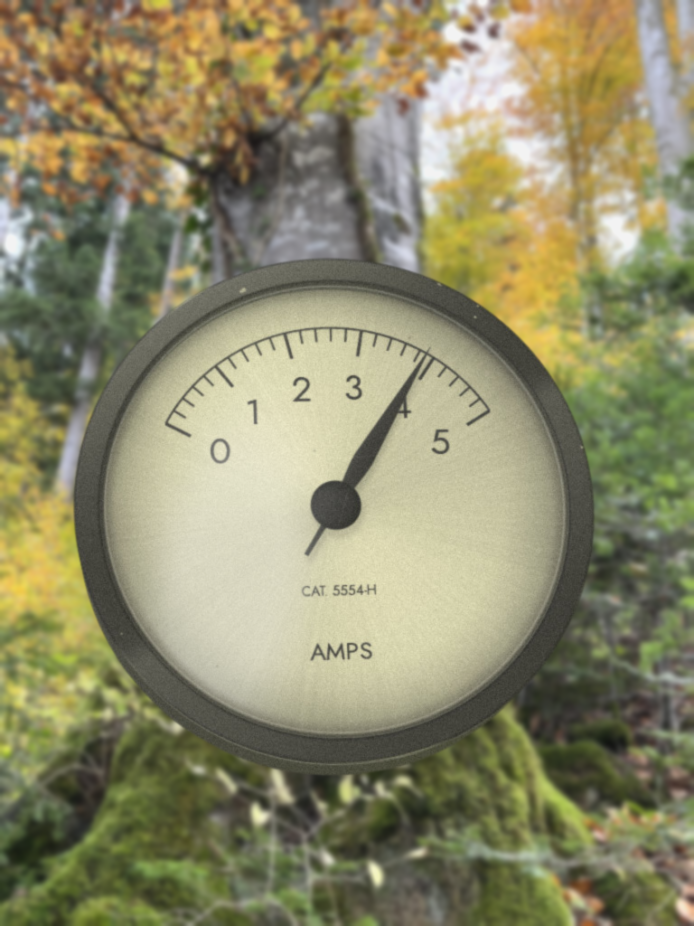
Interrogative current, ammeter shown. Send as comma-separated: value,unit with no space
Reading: 3.9,A
